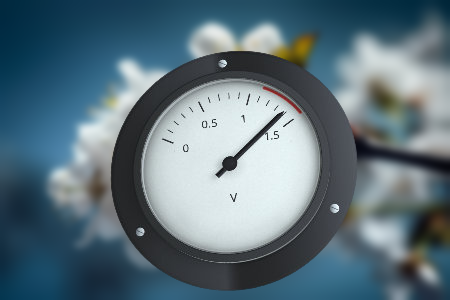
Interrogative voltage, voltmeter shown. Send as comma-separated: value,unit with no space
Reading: 1.4,V
